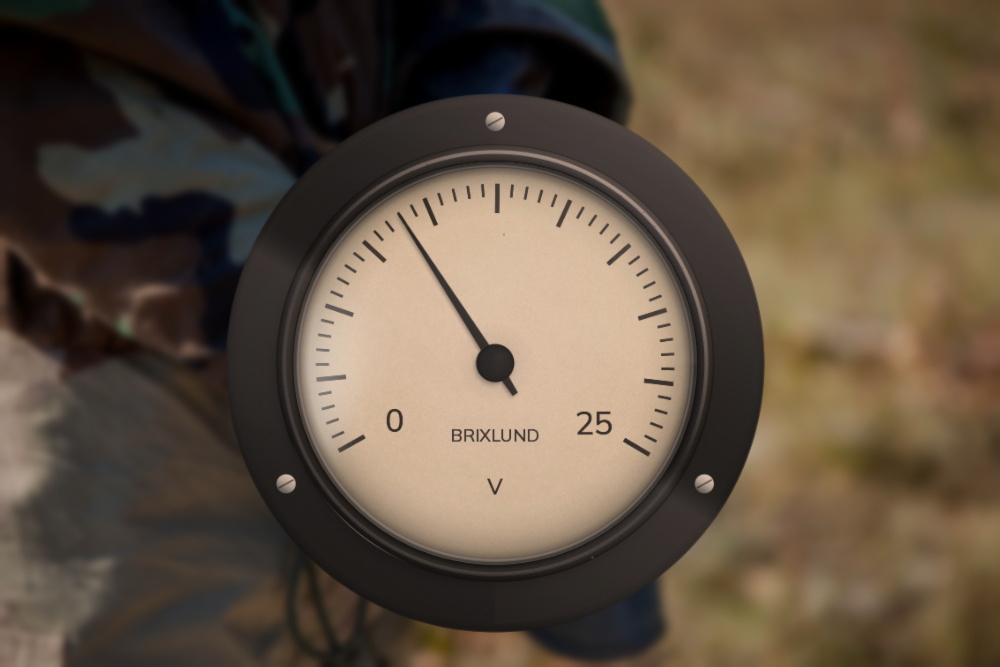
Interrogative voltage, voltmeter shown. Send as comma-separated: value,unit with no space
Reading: 9,V
